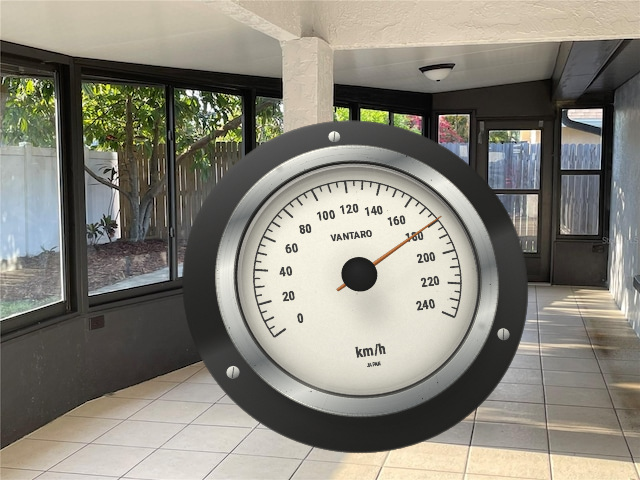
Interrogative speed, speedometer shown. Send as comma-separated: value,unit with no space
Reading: 180,km/h
